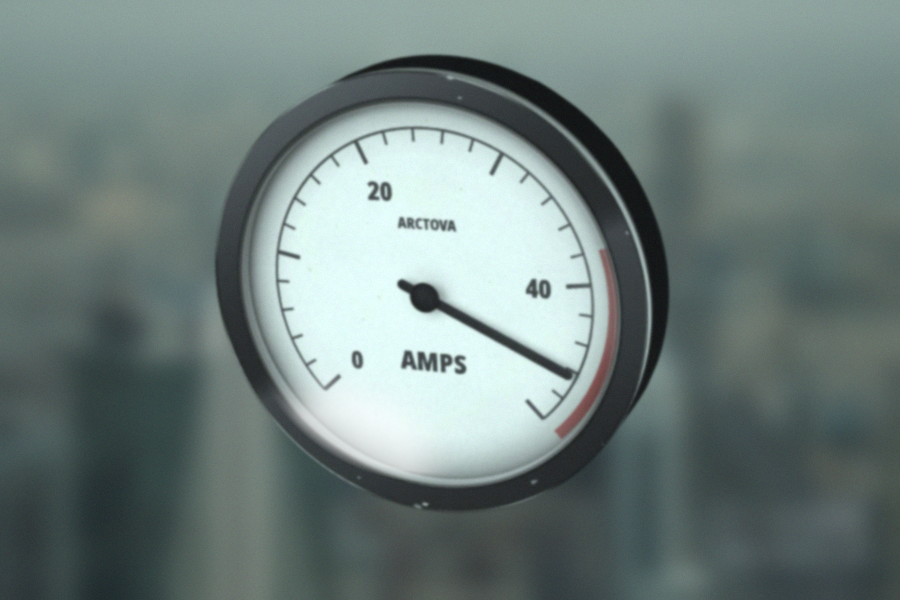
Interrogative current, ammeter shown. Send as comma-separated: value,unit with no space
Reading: 46,A
